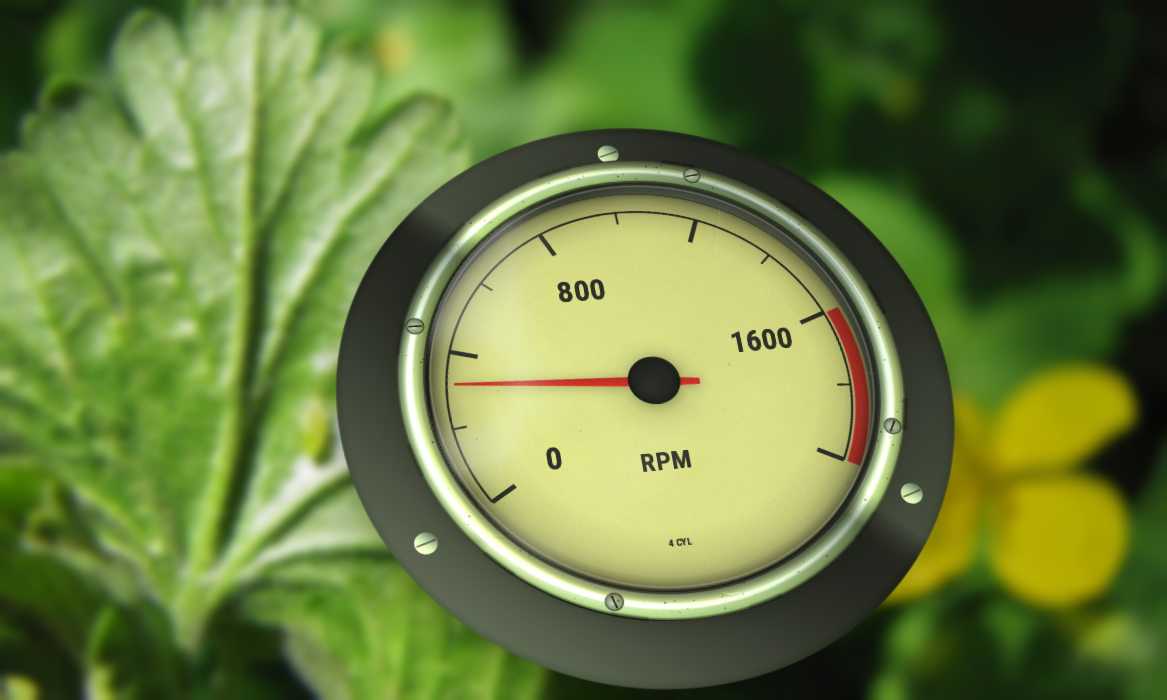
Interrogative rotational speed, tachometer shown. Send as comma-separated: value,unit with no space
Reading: 300,rpm
